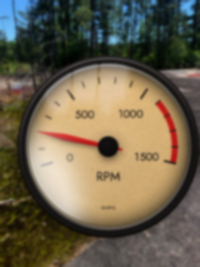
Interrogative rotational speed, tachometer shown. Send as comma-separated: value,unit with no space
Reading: 200,rpm
